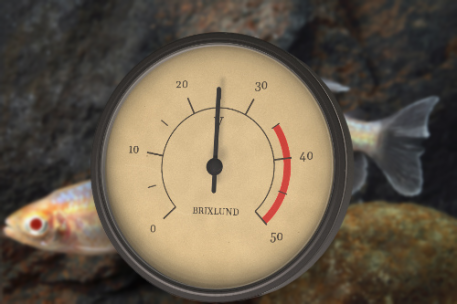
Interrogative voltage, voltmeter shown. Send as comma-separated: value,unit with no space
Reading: 25,V
